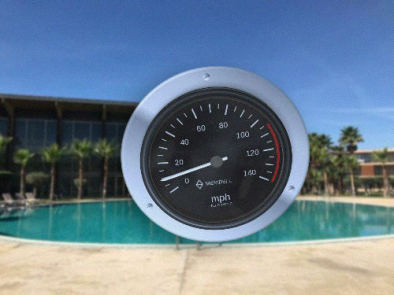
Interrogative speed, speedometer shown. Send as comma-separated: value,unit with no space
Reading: 10,mph
